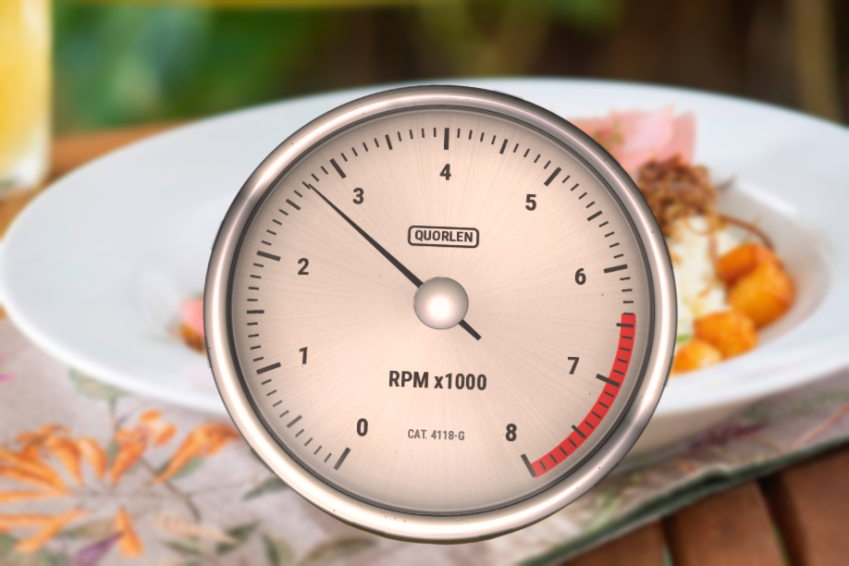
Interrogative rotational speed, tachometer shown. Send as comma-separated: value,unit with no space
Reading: 2700,rpm
